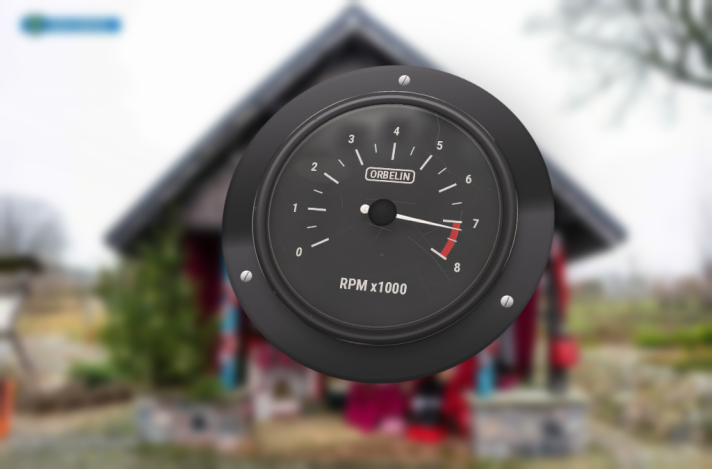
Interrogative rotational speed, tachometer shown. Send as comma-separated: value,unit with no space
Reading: 7250,rpm
